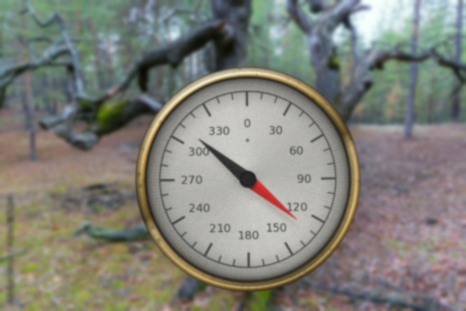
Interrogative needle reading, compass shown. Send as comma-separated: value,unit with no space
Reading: 130,°
